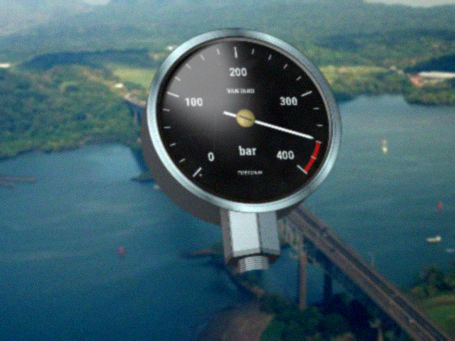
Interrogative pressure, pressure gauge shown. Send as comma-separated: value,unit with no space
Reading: 360,bar
